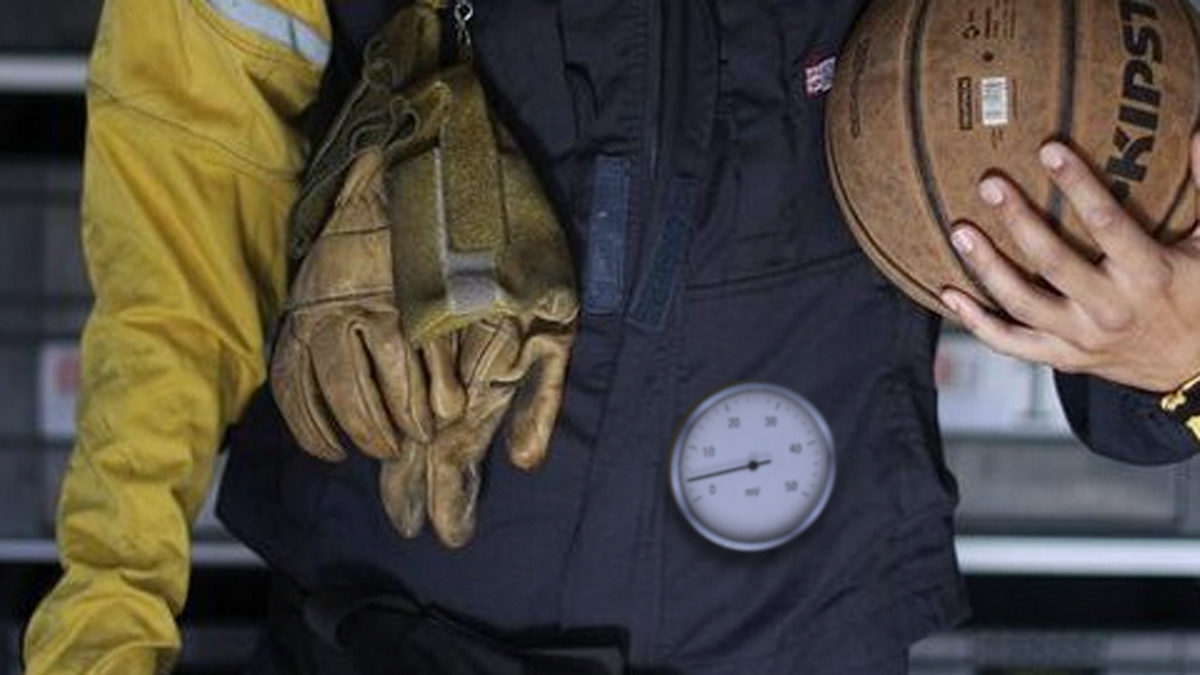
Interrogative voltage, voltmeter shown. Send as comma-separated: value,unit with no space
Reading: 4,mV
